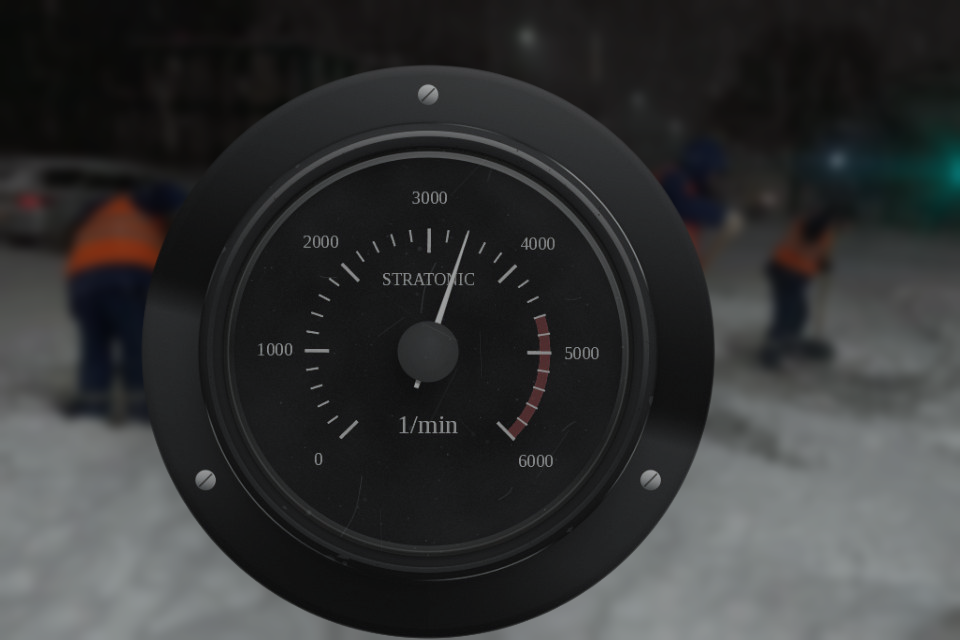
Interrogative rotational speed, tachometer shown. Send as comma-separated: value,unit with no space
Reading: 3400,rpm
